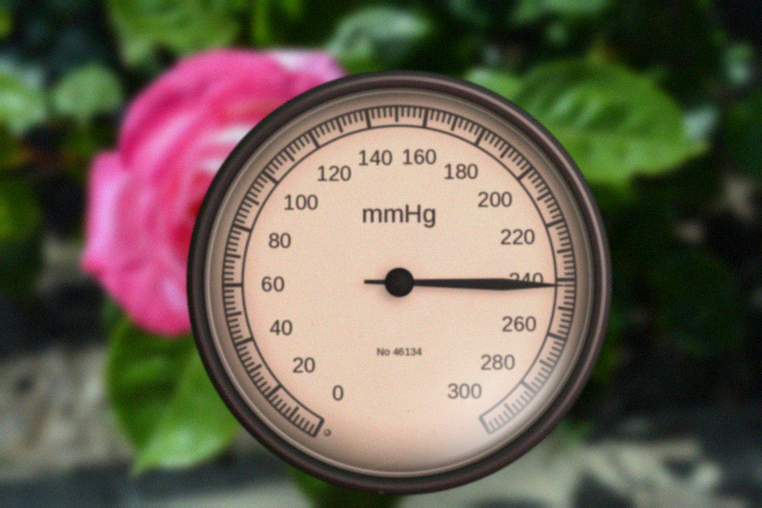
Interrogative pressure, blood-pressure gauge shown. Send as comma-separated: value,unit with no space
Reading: 242,mmHg
